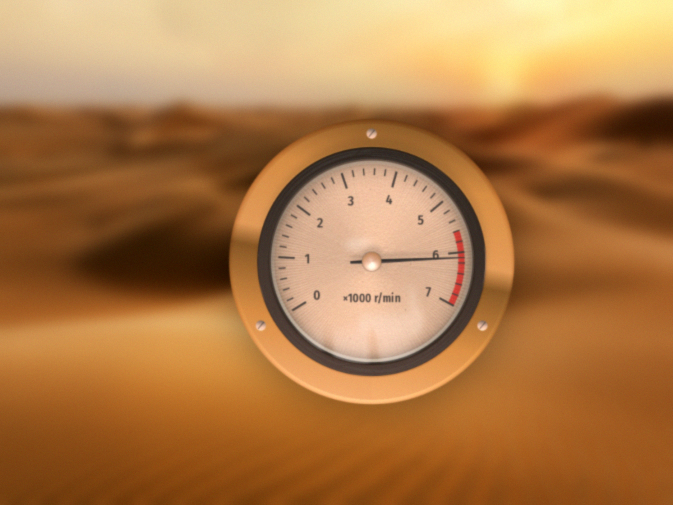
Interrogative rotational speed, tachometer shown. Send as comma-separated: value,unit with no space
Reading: 6100,rpm
